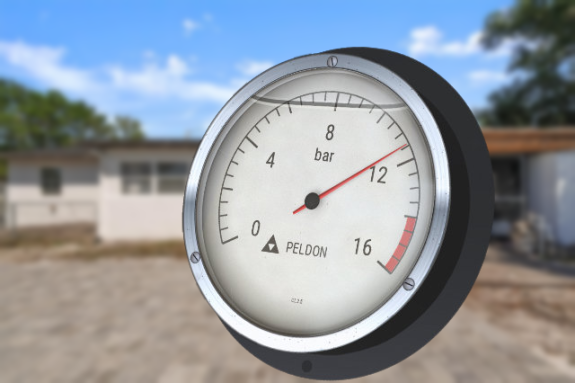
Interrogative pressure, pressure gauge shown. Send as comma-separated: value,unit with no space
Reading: 11.5,bar
